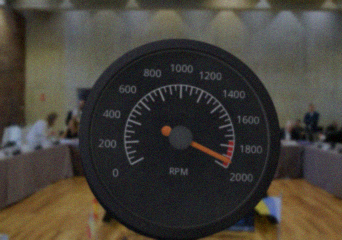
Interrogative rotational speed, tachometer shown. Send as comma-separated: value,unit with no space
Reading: 1950,rpm
